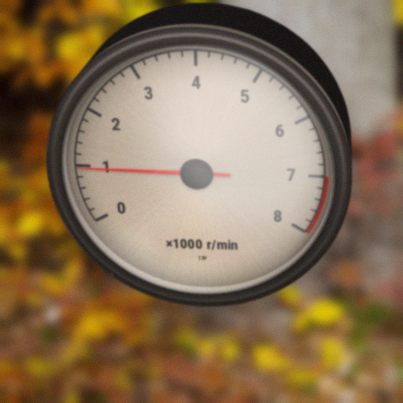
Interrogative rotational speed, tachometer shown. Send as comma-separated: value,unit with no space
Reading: 1000,rpm
